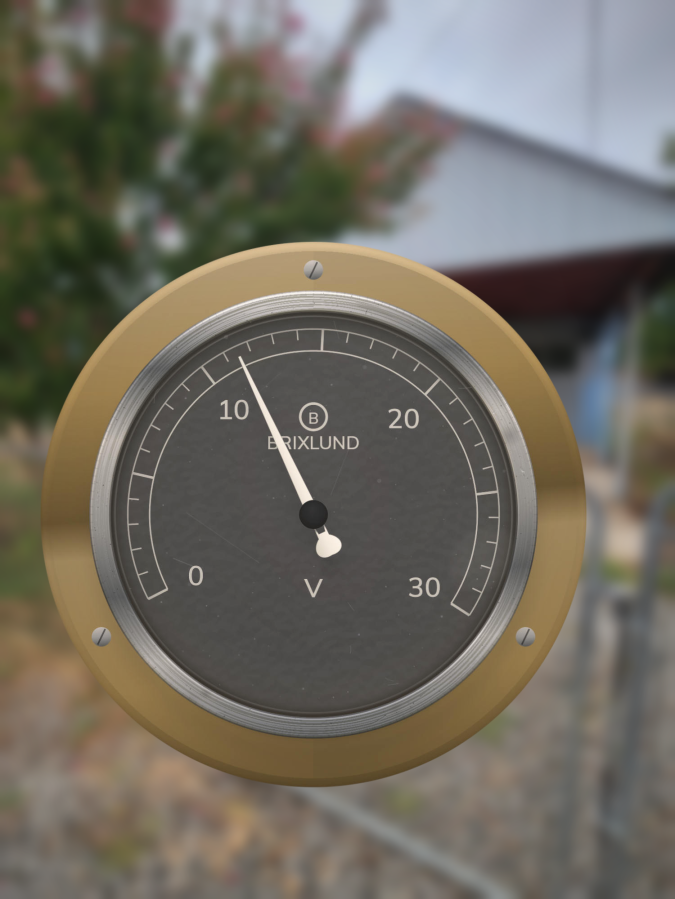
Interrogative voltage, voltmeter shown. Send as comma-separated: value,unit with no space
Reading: 11.5,V
